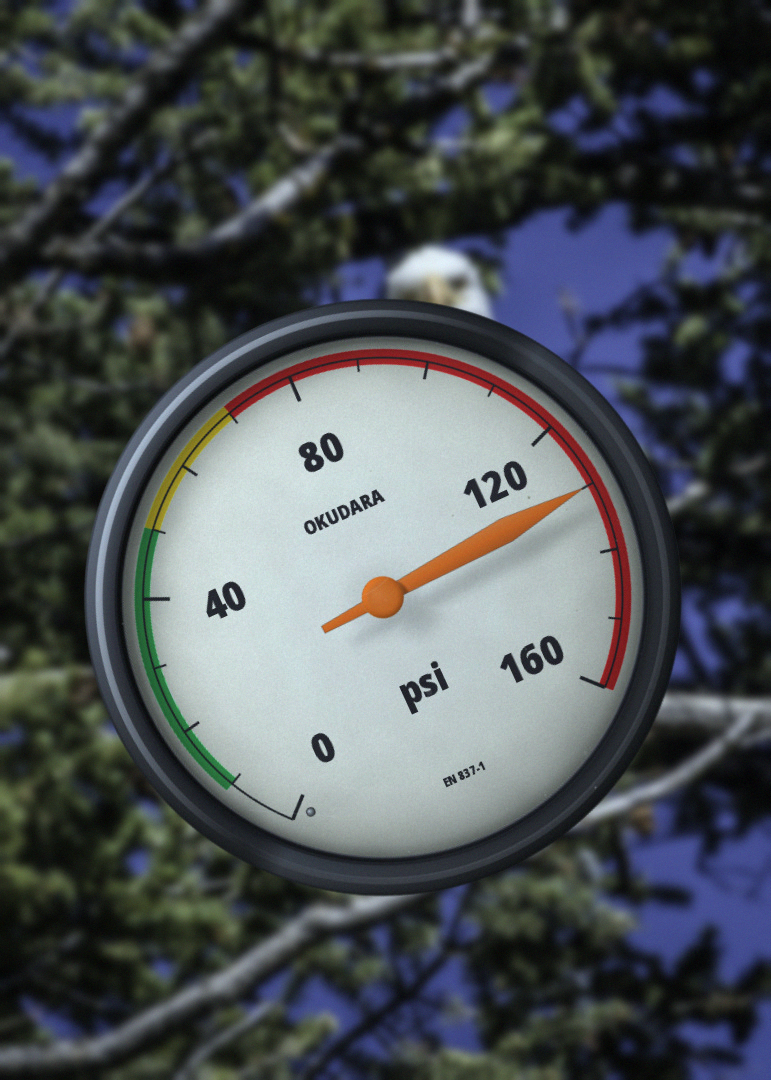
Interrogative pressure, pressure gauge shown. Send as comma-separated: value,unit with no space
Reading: 130,psi
